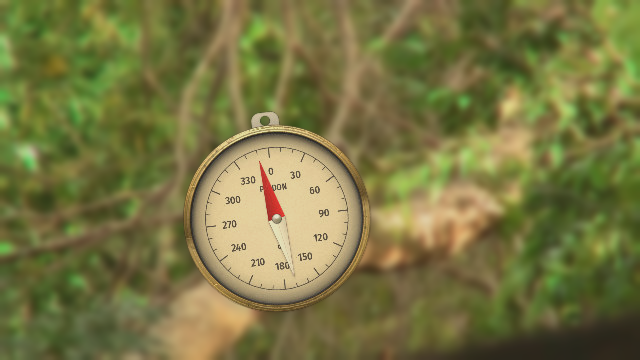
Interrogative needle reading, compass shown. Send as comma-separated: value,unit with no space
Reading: 350,°
